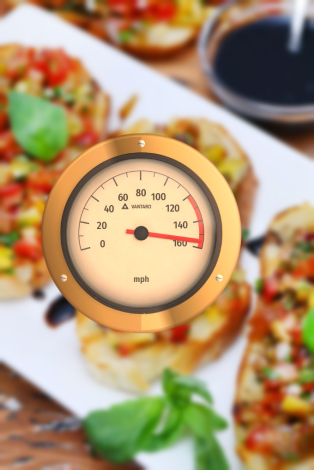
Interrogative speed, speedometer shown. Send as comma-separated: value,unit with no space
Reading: 155,mph
